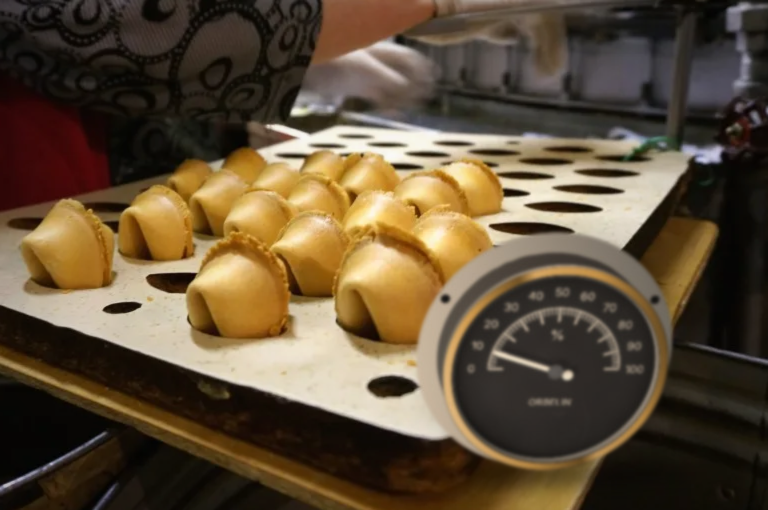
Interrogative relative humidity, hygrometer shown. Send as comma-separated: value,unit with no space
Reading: 10,%
